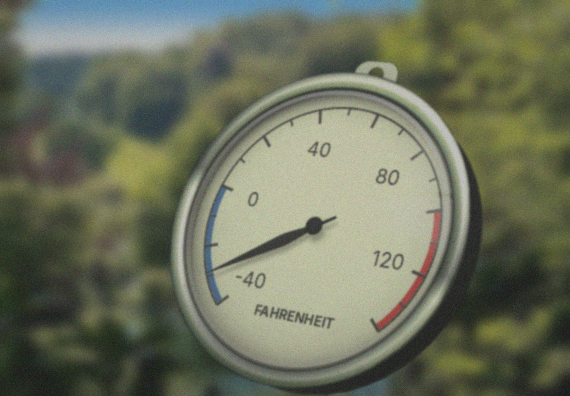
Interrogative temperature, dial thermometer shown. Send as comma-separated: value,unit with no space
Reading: -30,°F
